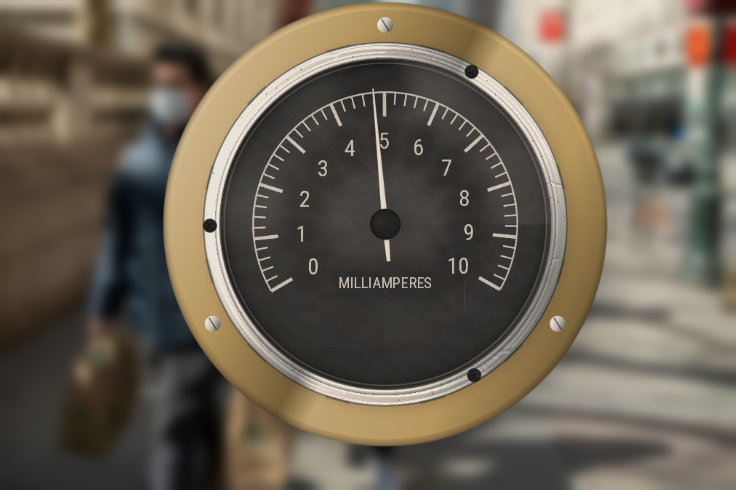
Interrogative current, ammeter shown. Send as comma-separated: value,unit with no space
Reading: 4.8,mA
